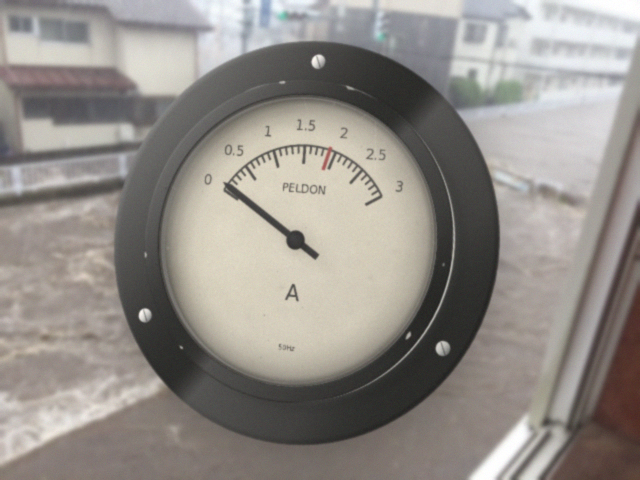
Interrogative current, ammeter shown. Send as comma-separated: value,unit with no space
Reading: 0.1,A
